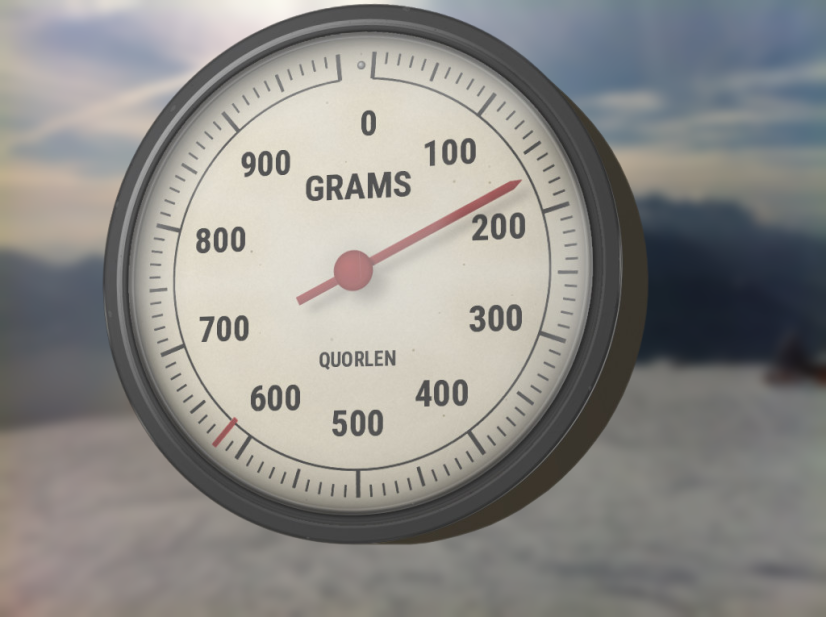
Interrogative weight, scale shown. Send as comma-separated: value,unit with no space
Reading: 170,g
